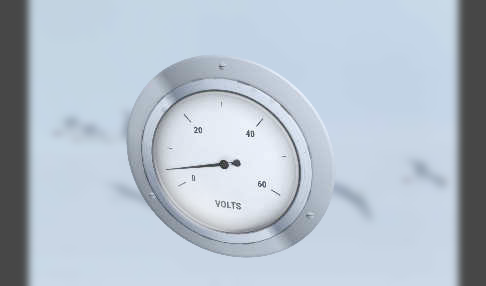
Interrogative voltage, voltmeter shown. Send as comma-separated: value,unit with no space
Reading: 5,V
